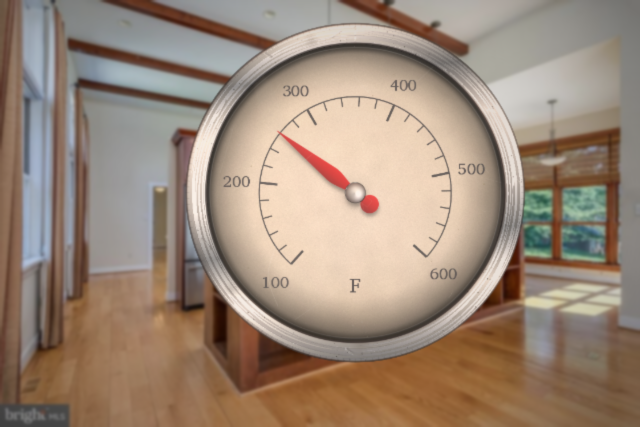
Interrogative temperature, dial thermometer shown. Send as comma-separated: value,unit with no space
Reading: 260,°F
